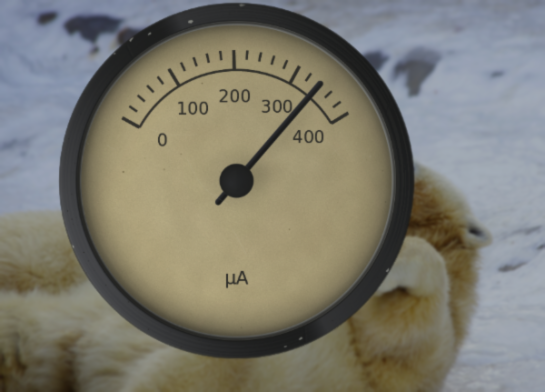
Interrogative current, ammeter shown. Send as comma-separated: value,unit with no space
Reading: 340,µA
